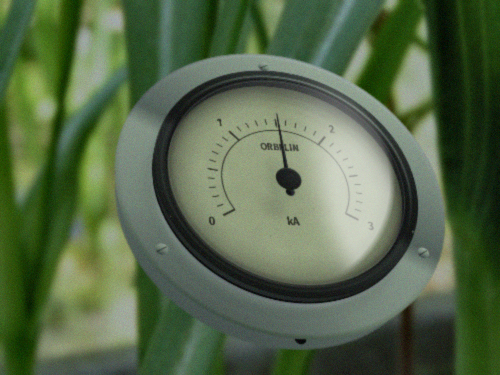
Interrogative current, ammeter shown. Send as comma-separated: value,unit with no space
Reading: 1.5,kA
